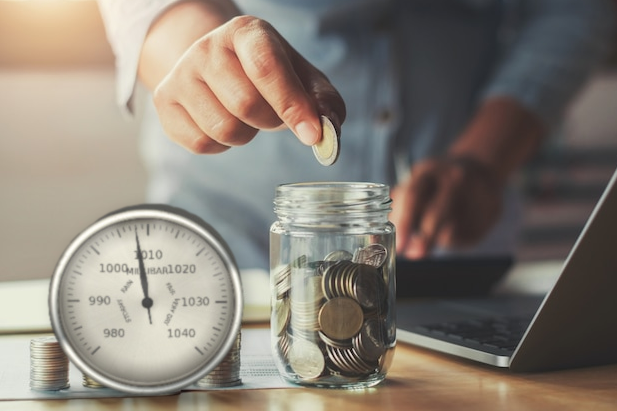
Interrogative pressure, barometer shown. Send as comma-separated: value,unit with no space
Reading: 1008,mbar
